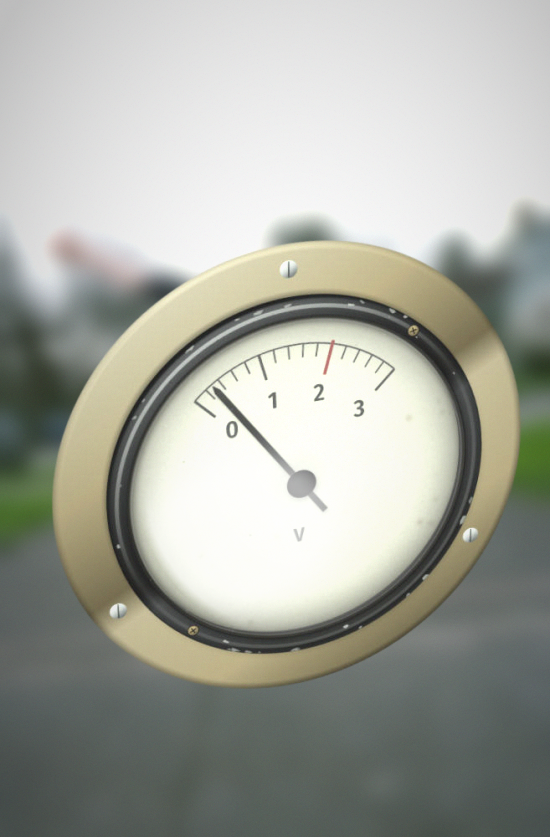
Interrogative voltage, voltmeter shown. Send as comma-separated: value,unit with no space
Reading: 0.3,V
